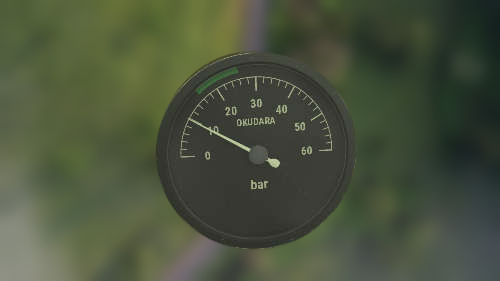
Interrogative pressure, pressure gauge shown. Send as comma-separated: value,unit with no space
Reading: 10,bar
